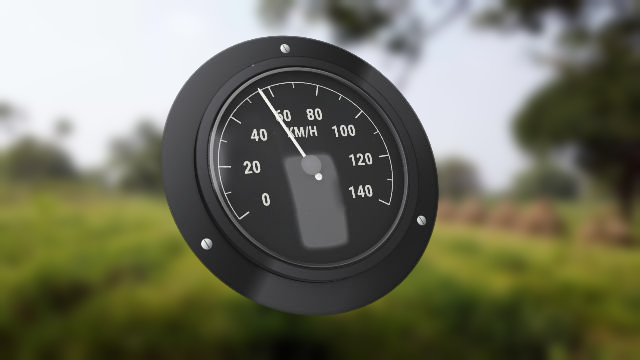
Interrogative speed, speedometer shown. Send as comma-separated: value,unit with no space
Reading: 55,km/h
